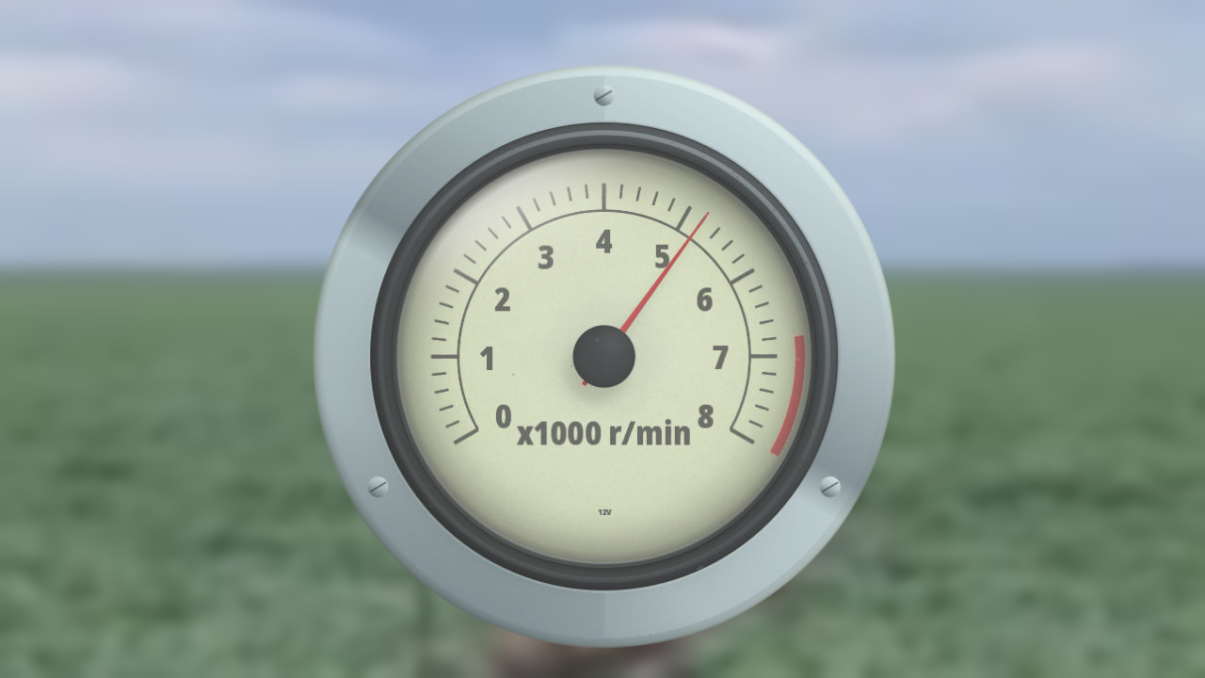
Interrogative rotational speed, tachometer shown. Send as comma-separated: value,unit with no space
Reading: 5200,rpm
